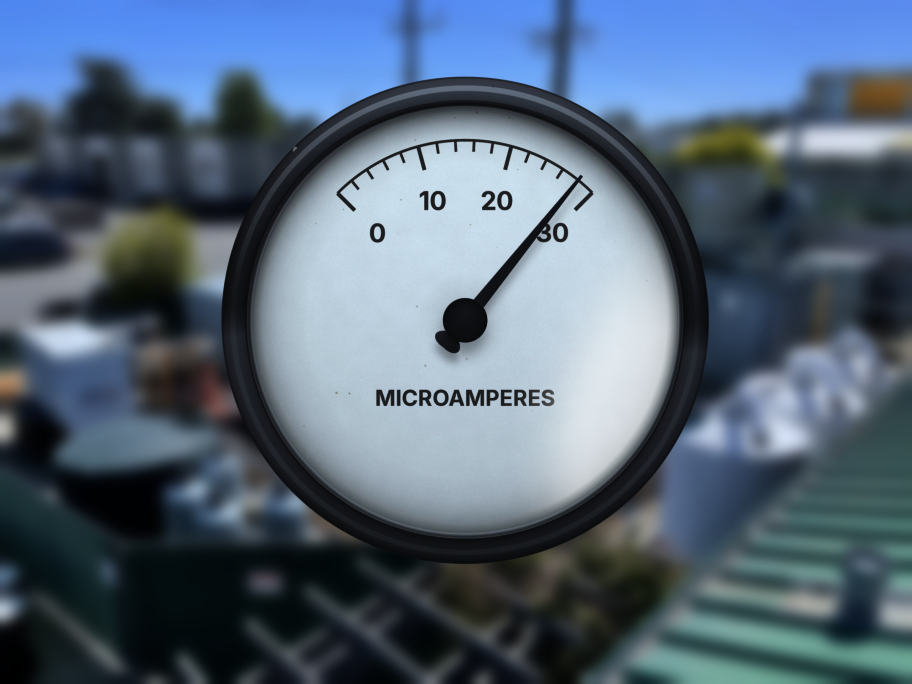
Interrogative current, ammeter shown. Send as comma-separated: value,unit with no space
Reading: 28,µA
